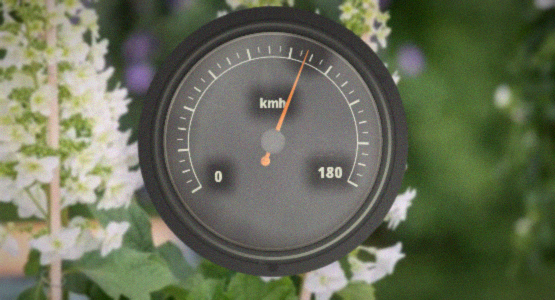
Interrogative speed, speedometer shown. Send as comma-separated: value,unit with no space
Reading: 107.5,km/h
